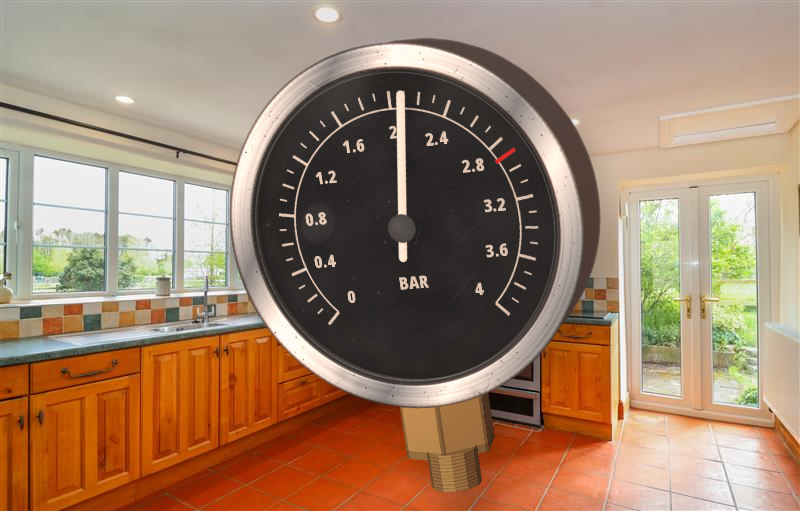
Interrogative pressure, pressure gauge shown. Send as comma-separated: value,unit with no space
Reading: 2.1,bar
